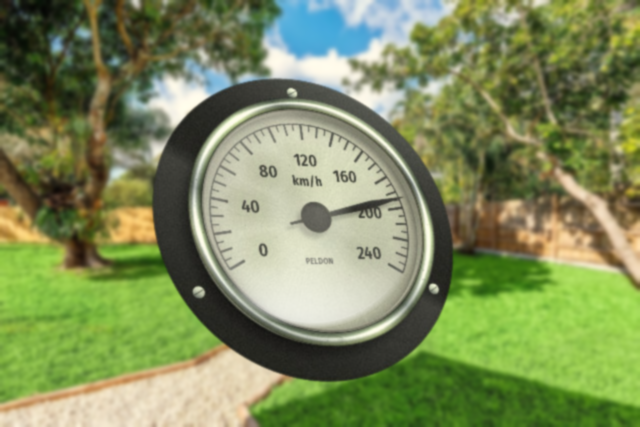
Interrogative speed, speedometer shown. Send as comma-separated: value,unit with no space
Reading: 195,km/h
